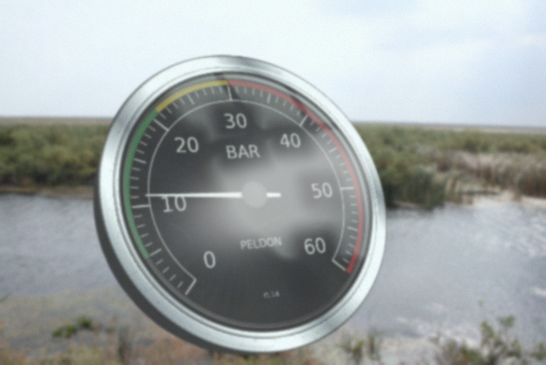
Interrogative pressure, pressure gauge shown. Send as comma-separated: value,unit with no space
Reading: 11,bar
